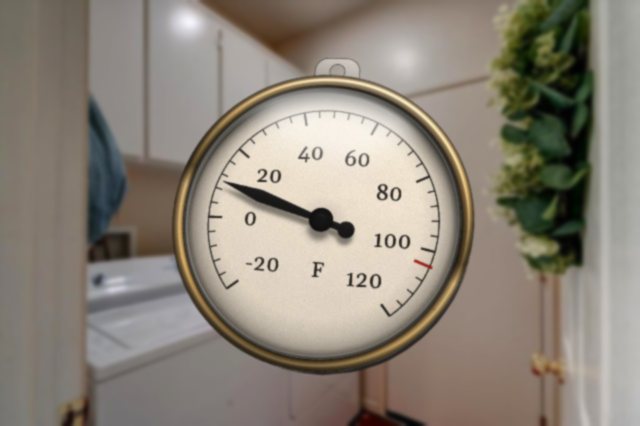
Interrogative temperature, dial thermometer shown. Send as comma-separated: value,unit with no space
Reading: 10,°F
